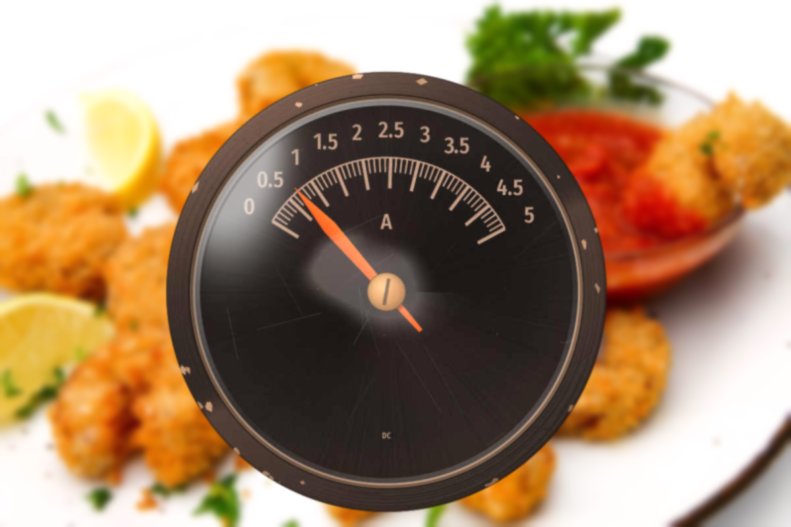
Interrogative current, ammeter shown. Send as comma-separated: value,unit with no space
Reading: 0.7,A
